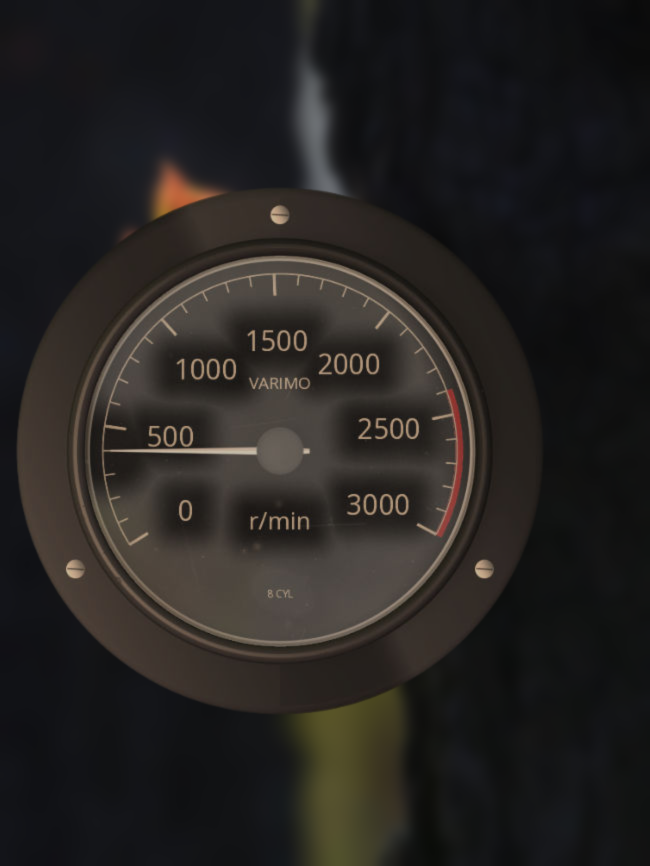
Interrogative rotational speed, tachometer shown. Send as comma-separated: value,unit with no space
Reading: 400,rpm
